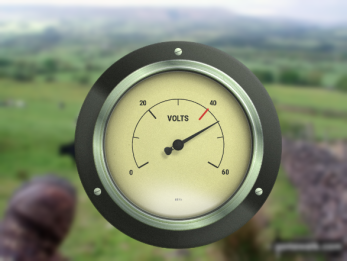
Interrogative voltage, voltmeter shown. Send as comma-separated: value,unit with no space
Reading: 45,V
